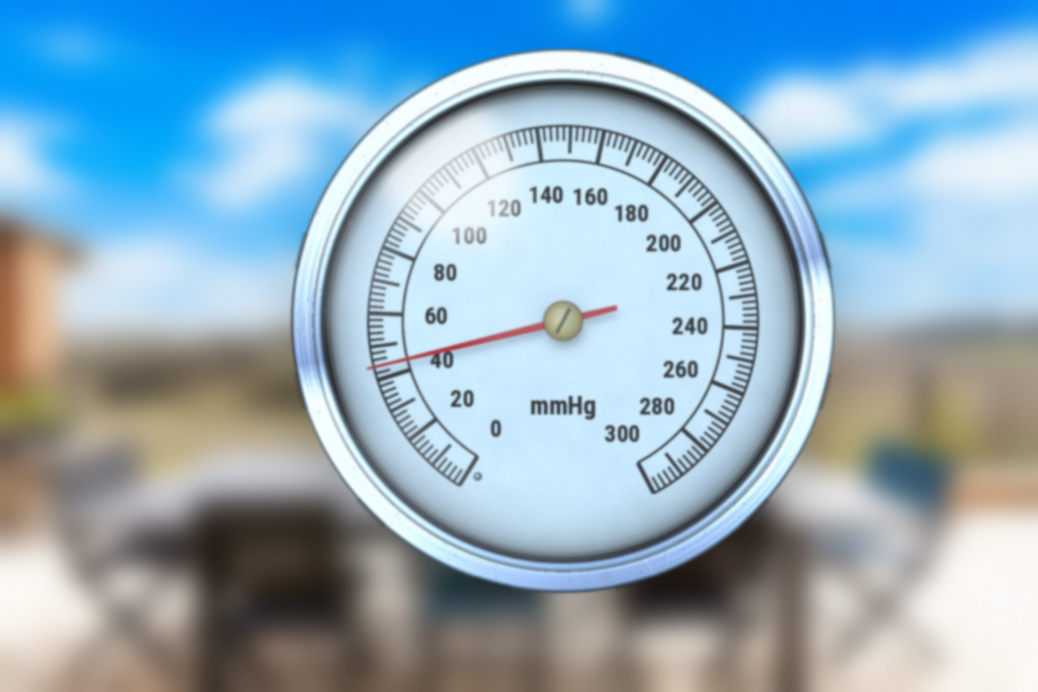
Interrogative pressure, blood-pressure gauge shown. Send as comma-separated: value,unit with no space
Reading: 44,mmHg
